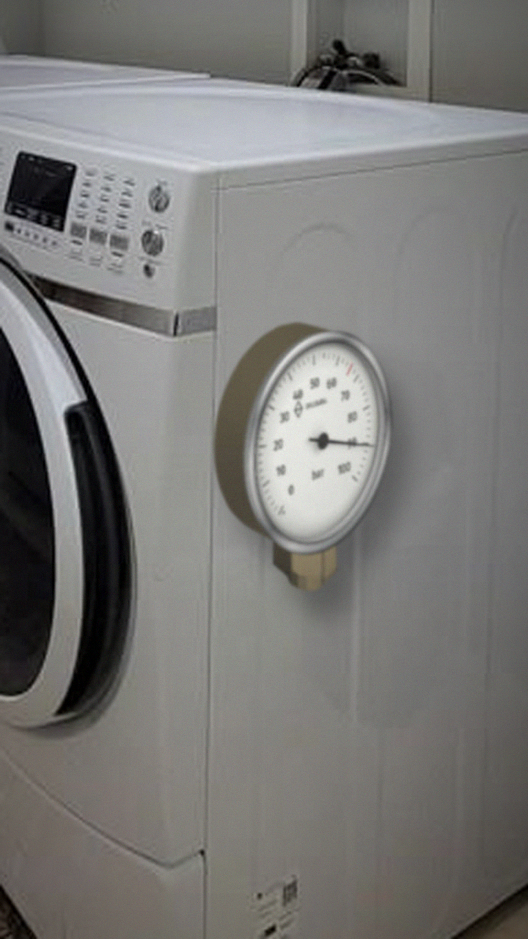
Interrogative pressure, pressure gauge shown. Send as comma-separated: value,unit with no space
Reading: 90,bar
